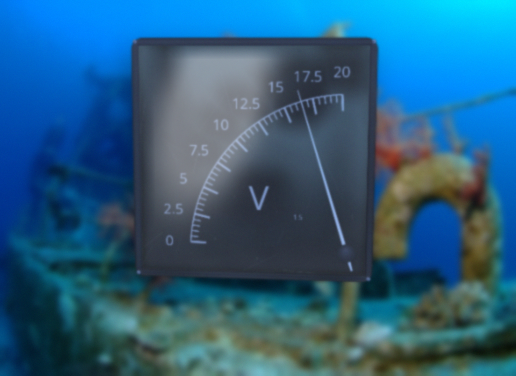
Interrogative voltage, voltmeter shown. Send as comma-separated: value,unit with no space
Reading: 16.5,V
